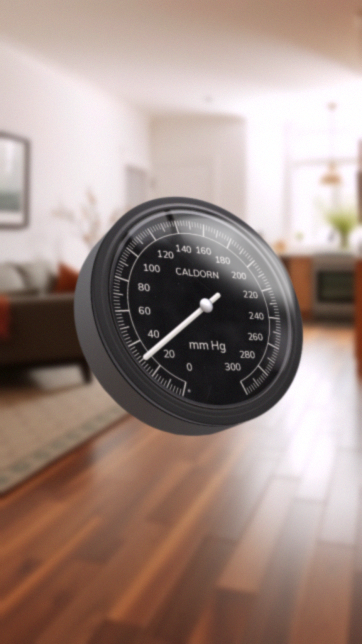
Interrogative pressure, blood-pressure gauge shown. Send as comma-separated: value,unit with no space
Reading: 30,mmHg
